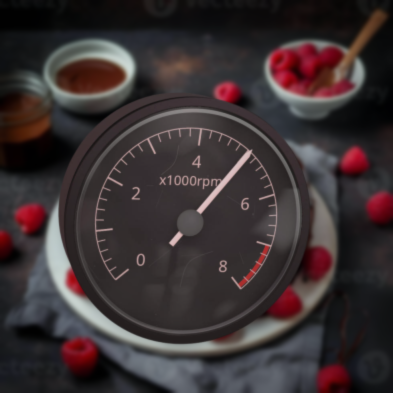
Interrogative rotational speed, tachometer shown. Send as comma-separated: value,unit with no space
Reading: 5000,rpm
